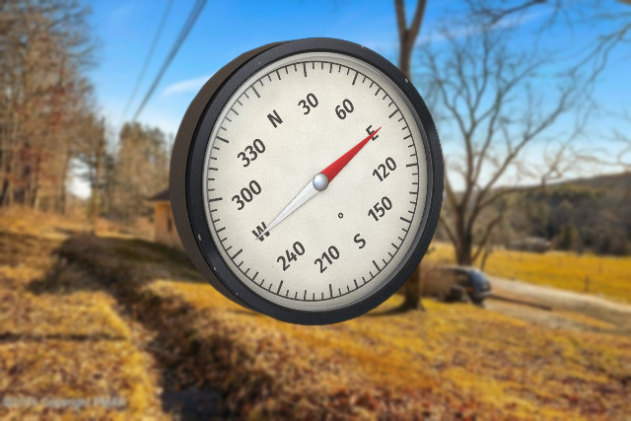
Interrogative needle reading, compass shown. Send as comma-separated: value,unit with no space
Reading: 90,°
